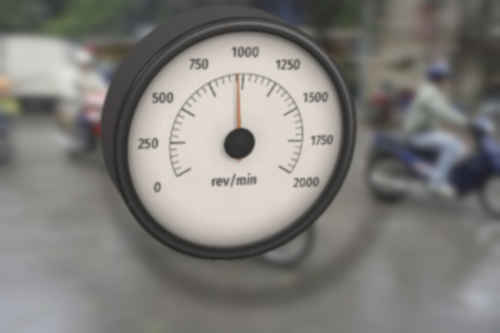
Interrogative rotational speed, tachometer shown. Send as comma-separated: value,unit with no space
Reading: 950,rpm
